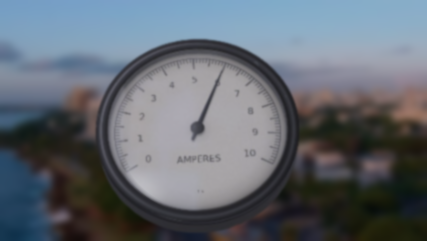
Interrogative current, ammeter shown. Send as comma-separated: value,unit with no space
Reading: 6,A
